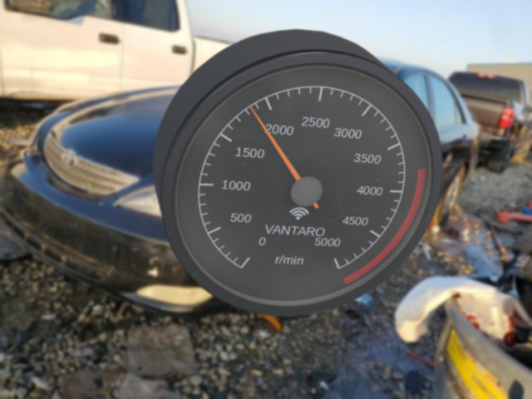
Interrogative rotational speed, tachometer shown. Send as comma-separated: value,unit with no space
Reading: 1850,rpm
